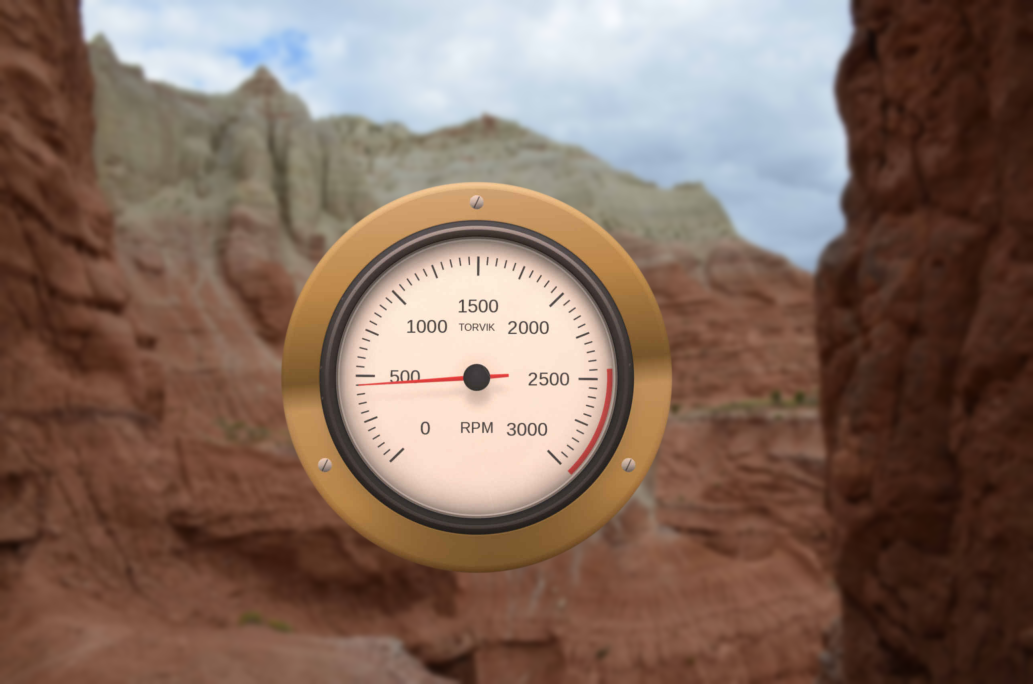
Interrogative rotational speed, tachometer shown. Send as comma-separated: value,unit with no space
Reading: 450,rpm
